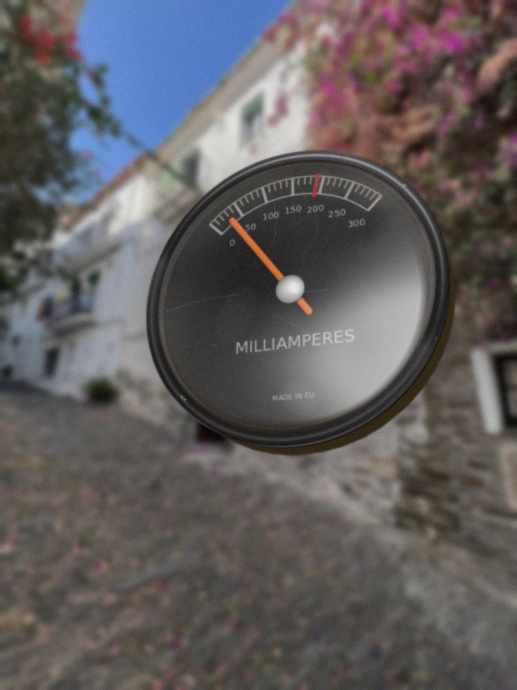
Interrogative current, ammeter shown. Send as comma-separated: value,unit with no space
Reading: 30,mA
